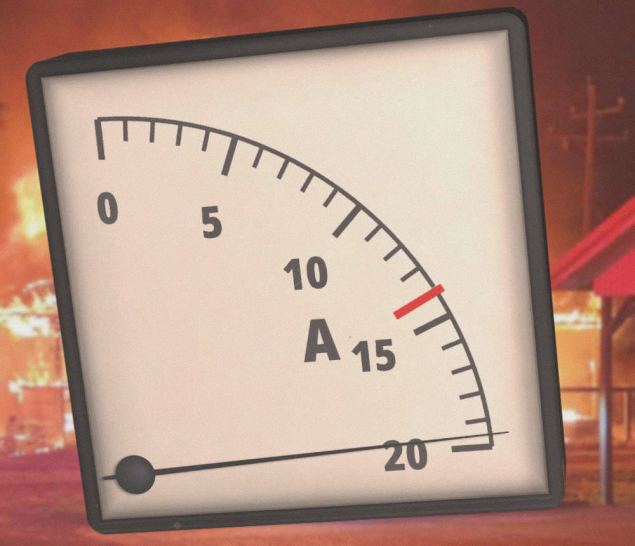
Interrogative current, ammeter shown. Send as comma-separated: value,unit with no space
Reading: 19.5,A
